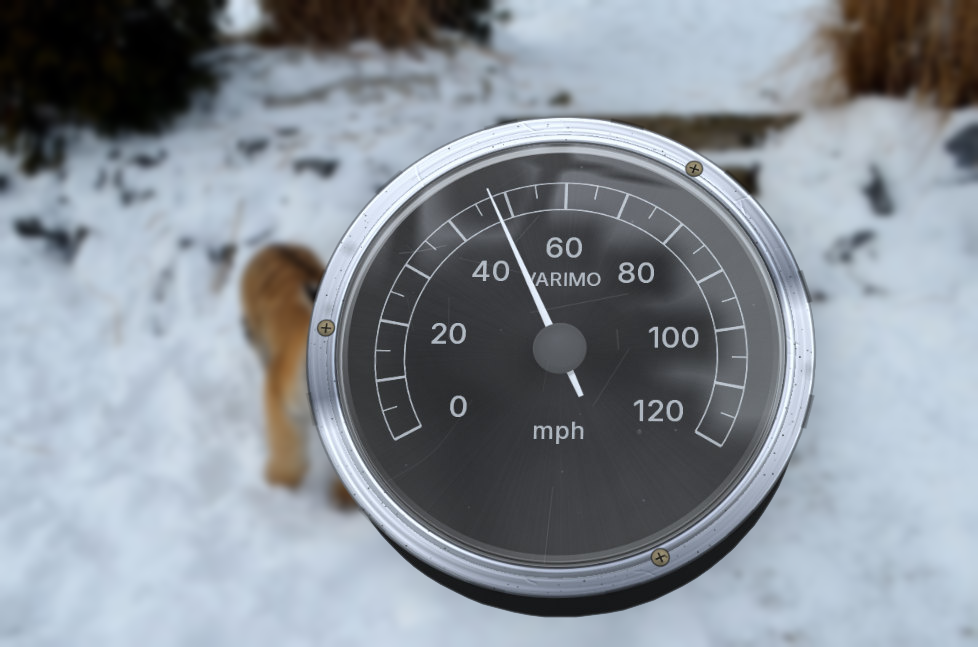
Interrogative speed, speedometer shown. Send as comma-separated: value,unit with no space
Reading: 47.5,mph
